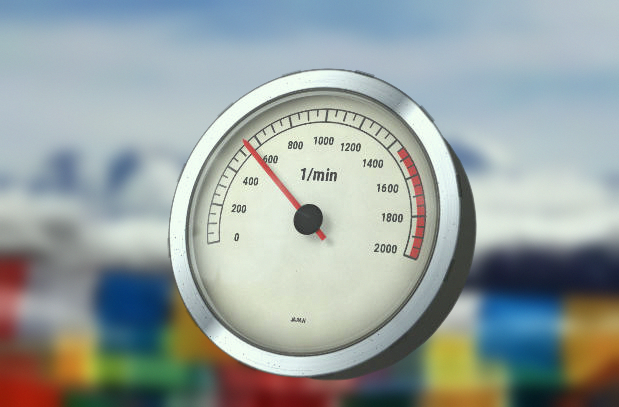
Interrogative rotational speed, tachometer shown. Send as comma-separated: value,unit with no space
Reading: 550,rpm
